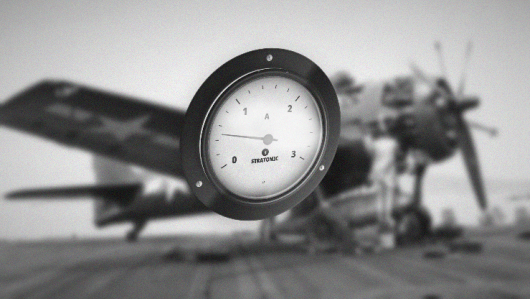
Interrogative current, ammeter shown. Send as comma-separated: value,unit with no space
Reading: 0.5,A
